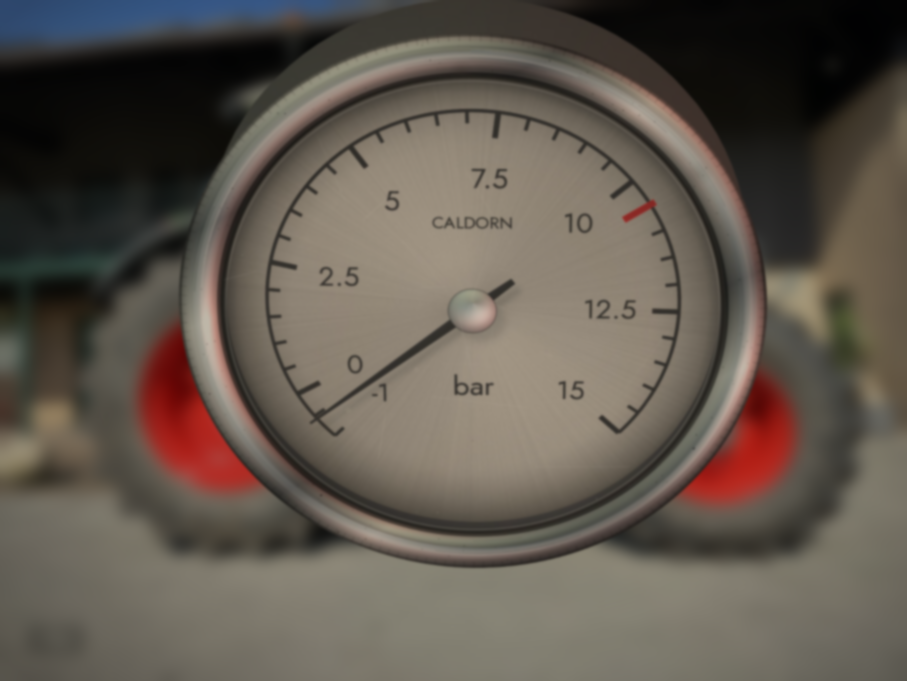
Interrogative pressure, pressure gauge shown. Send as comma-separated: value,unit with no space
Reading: -0.5,bar
